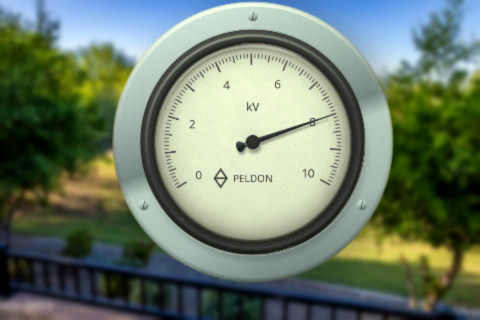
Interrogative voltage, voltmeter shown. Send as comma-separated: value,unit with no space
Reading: 8,kV
